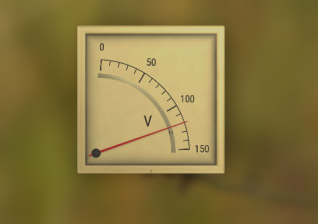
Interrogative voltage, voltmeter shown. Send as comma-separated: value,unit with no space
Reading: 120,V
